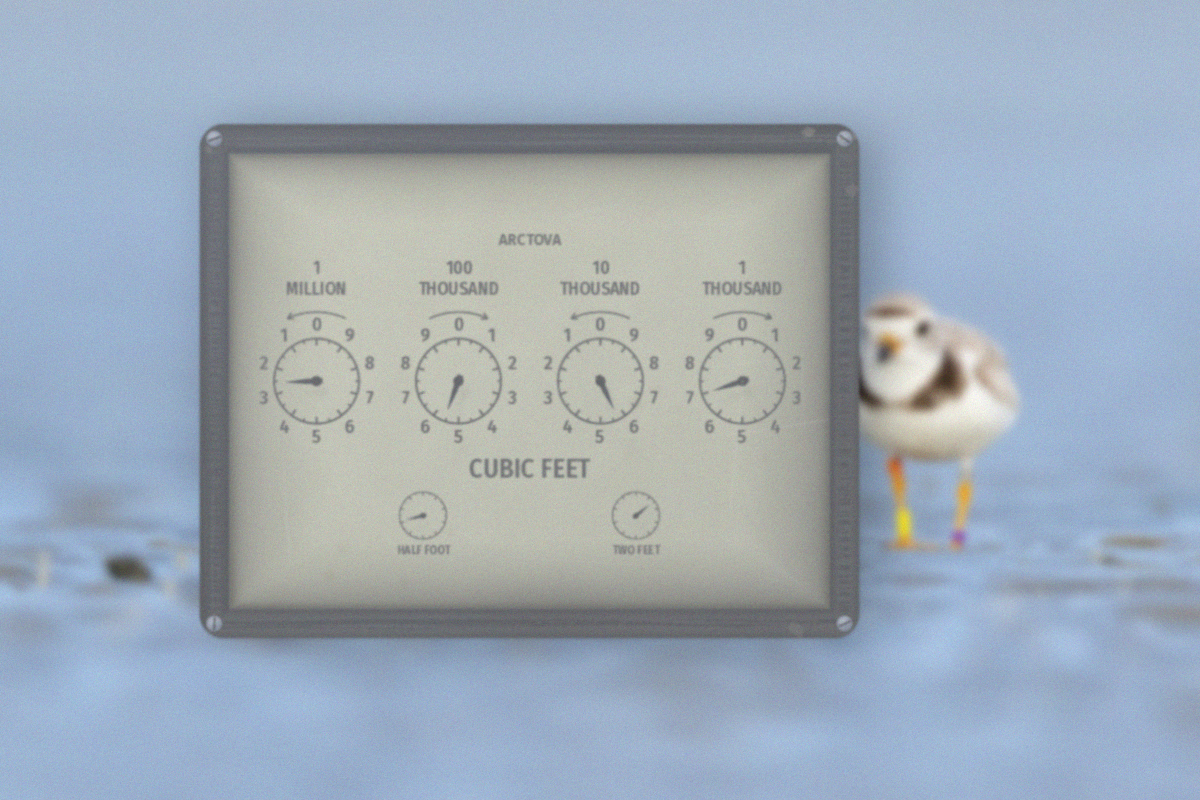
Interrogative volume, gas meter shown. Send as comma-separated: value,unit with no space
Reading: 255700,ft³
